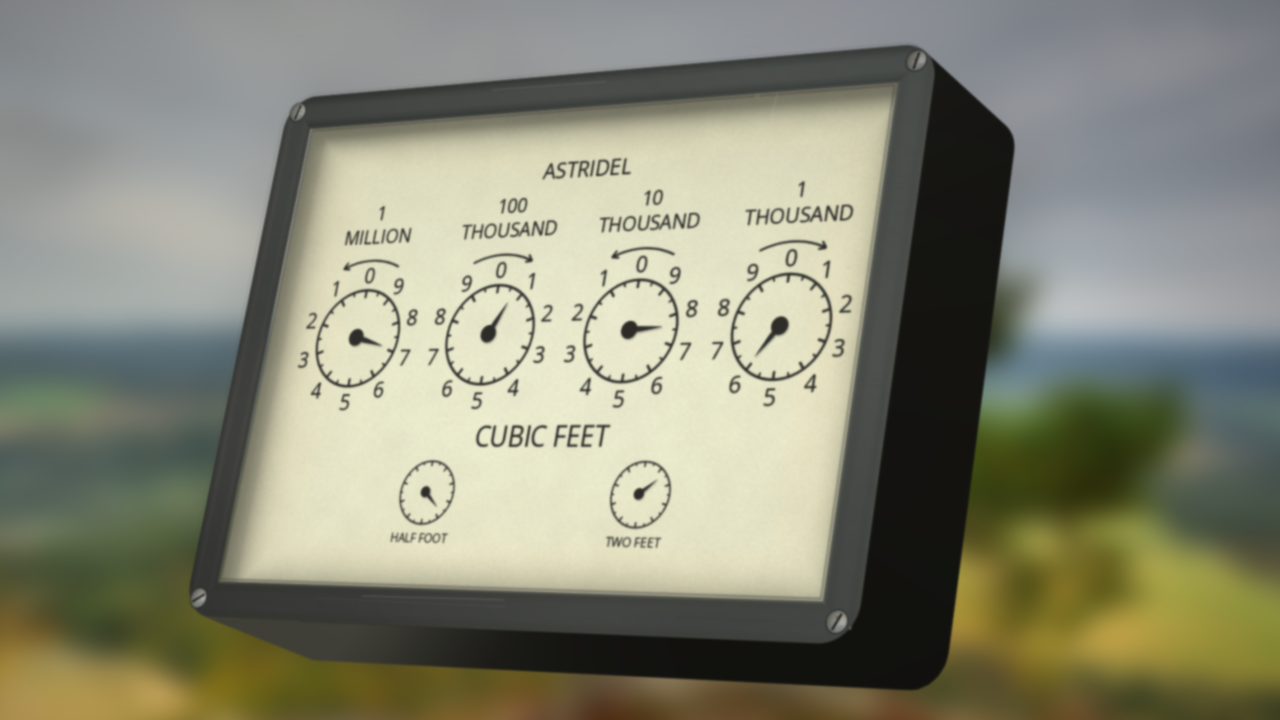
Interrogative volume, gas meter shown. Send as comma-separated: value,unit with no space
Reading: 707600,ft³
